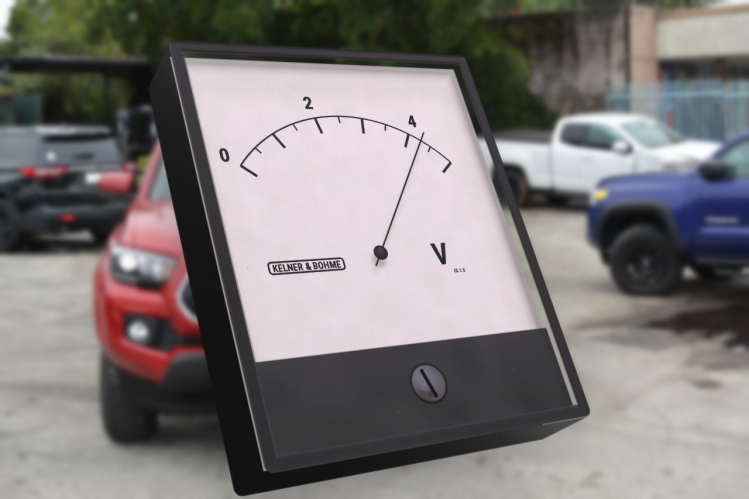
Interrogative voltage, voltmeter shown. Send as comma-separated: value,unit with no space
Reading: 4.25,V
